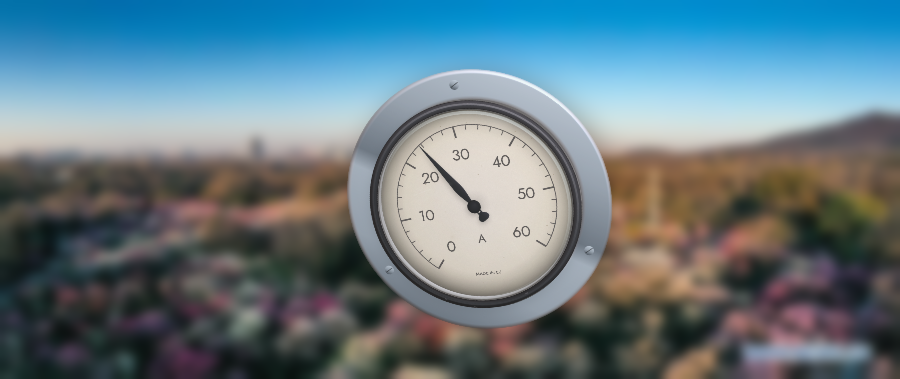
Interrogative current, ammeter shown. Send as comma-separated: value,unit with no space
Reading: 24,A
